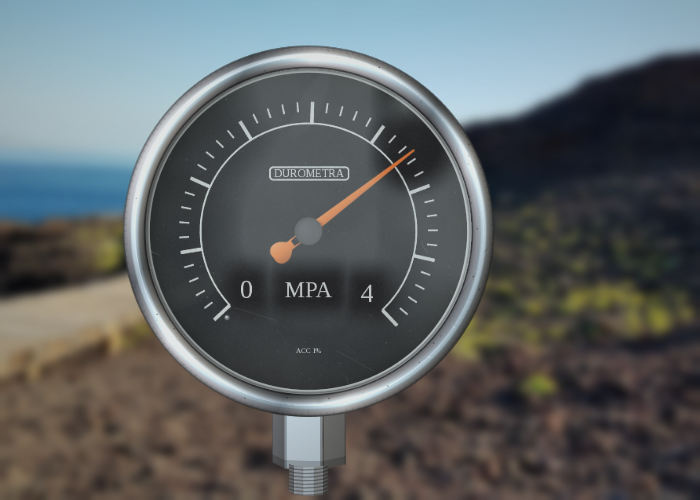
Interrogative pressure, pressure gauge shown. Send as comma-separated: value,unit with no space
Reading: 2.75,MPa
